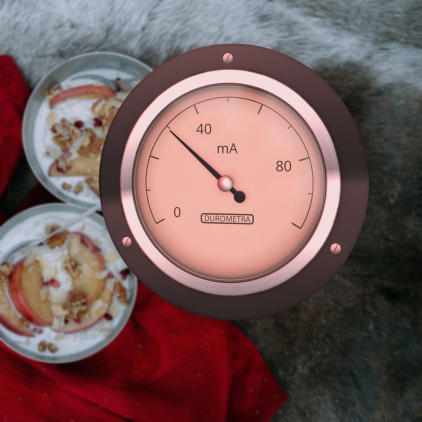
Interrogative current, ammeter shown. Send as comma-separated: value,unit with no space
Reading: 30,mA
